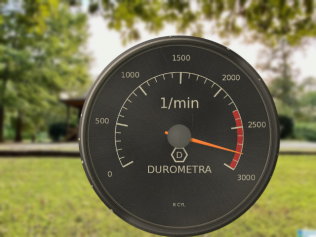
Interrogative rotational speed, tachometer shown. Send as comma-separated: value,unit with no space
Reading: 2800,rpm
